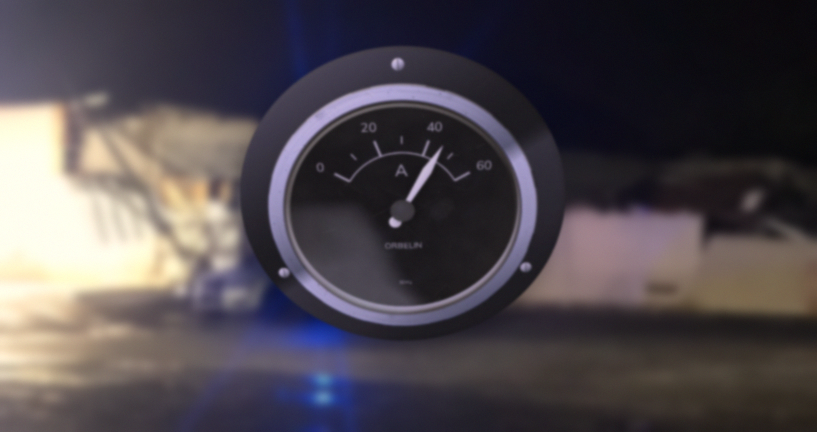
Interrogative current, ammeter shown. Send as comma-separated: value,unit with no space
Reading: 45,A
